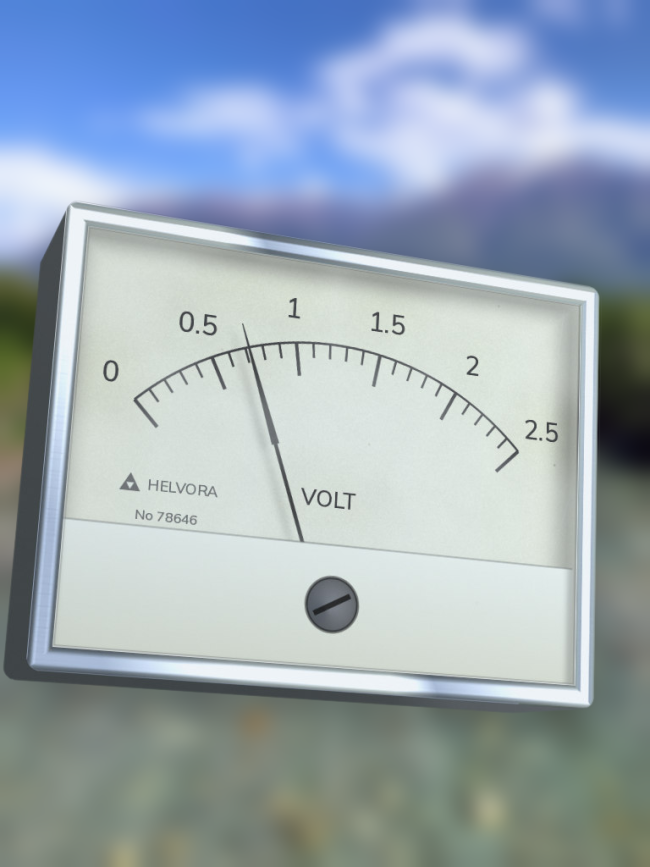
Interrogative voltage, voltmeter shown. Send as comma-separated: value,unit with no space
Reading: 0.7,V
